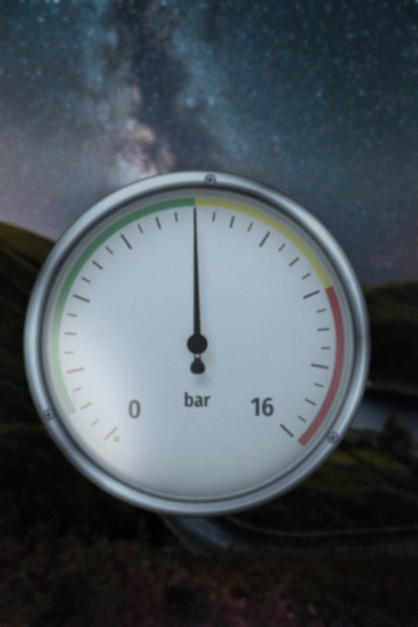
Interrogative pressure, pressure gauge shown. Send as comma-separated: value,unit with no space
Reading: 8,bar
